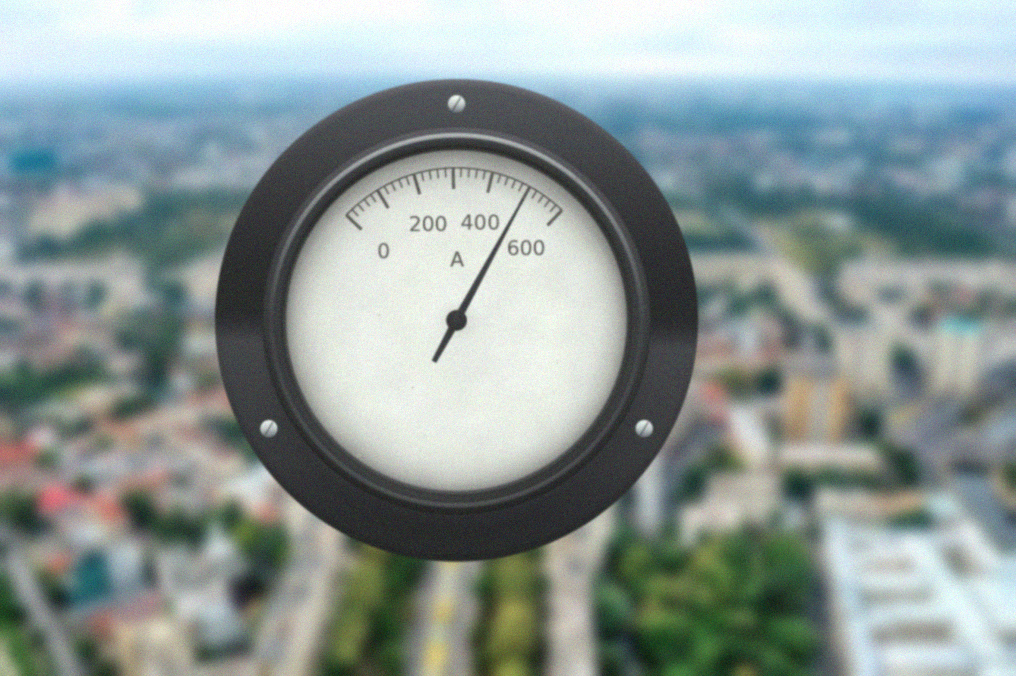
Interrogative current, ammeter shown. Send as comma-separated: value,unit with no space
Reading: 500,A
